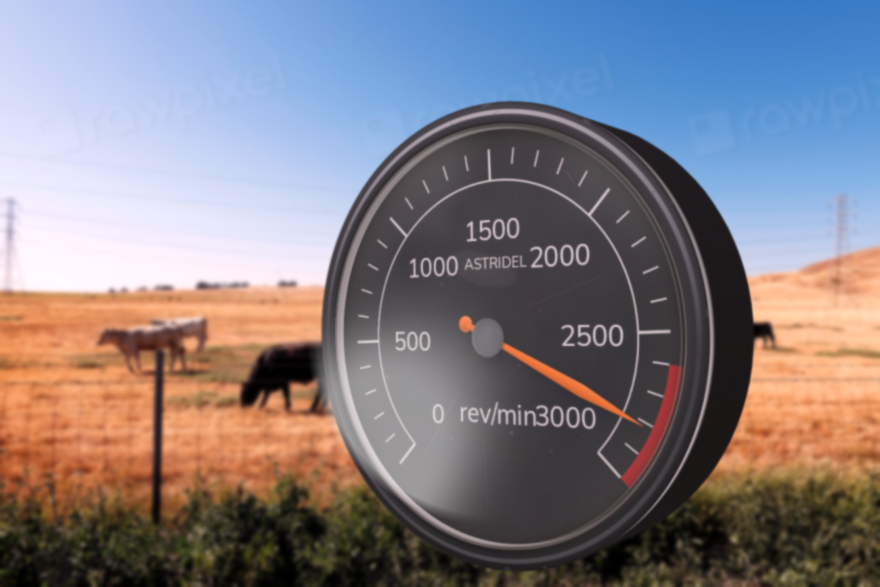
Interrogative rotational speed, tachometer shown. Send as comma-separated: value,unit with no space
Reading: 2800,rpm
